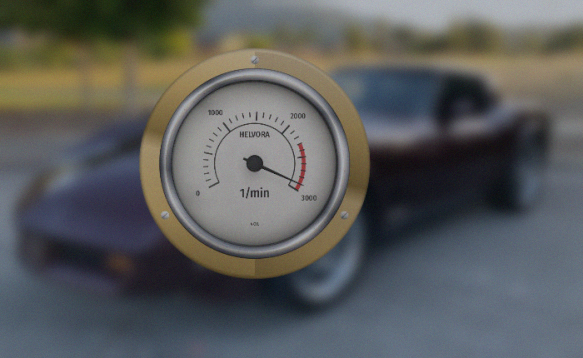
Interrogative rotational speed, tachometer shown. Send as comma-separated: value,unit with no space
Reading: 2900,rpm
